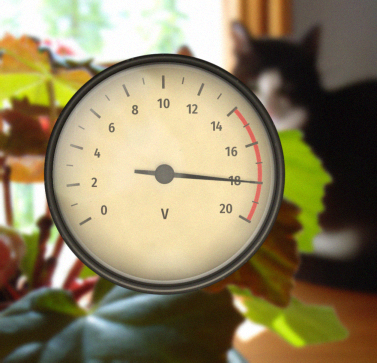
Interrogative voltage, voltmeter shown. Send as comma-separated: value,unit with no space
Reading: 18,V
